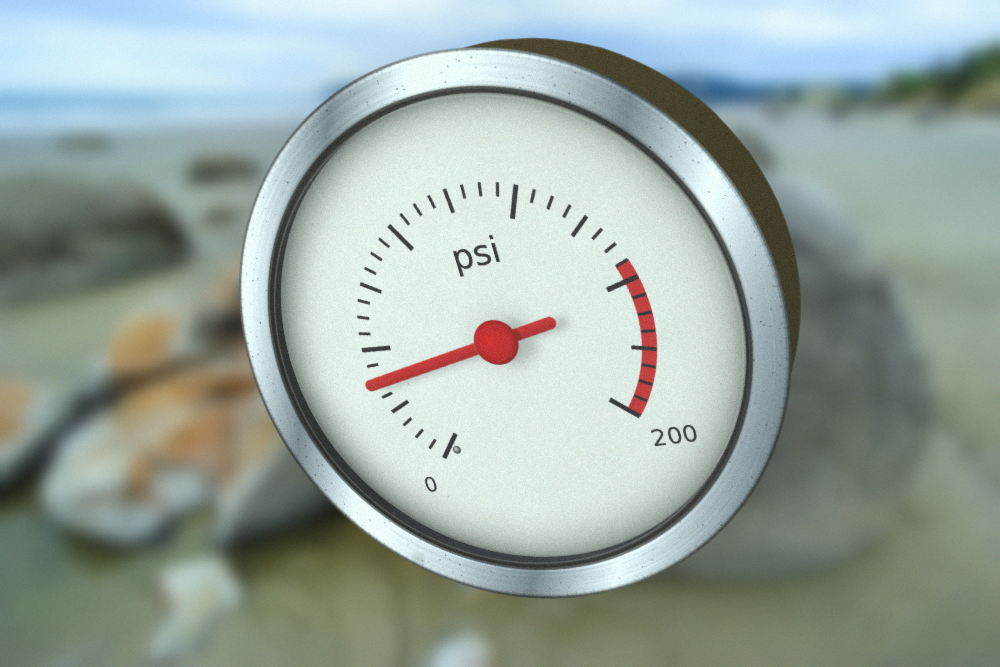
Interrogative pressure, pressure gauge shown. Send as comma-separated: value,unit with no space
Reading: 30,psi
